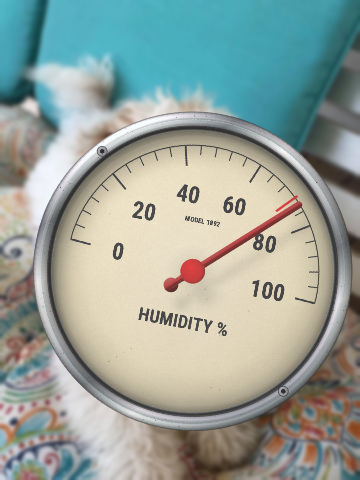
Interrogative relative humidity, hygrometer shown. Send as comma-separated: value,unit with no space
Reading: 74,%
